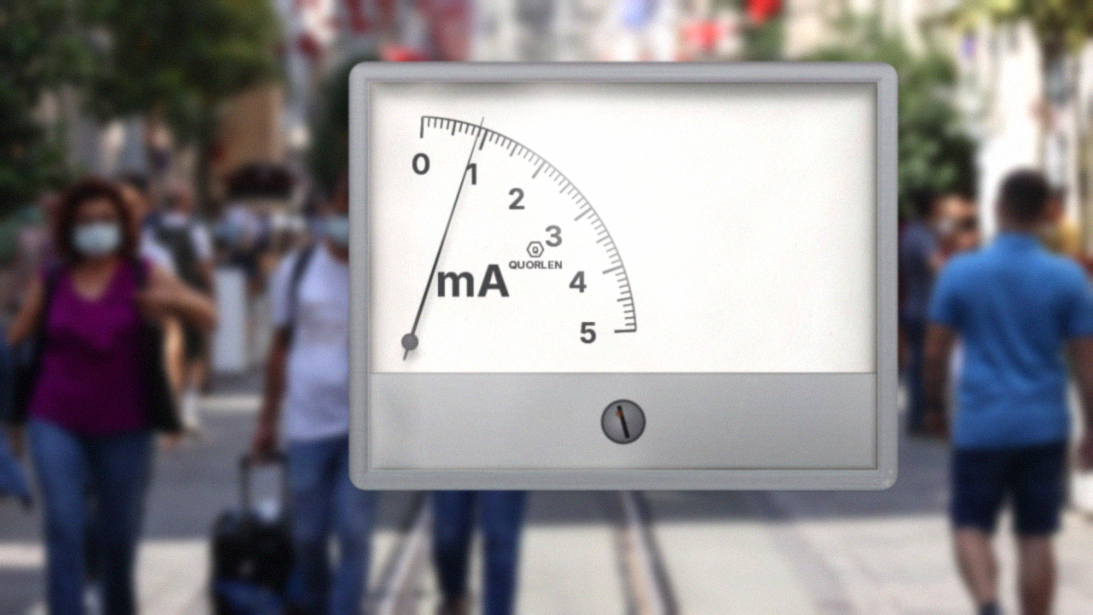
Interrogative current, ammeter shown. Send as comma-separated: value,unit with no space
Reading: 0.9,mA
